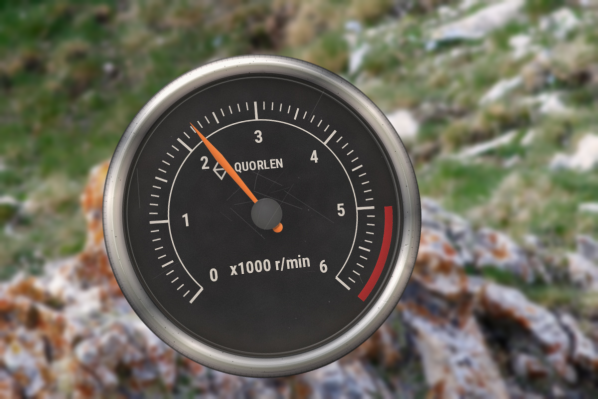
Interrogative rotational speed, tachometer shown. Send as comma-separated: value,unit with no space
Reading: 2200,rpm
